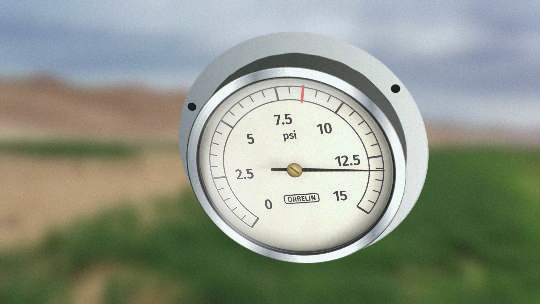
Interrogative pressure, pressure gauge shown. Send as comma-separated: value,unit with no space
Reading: 13,psi
